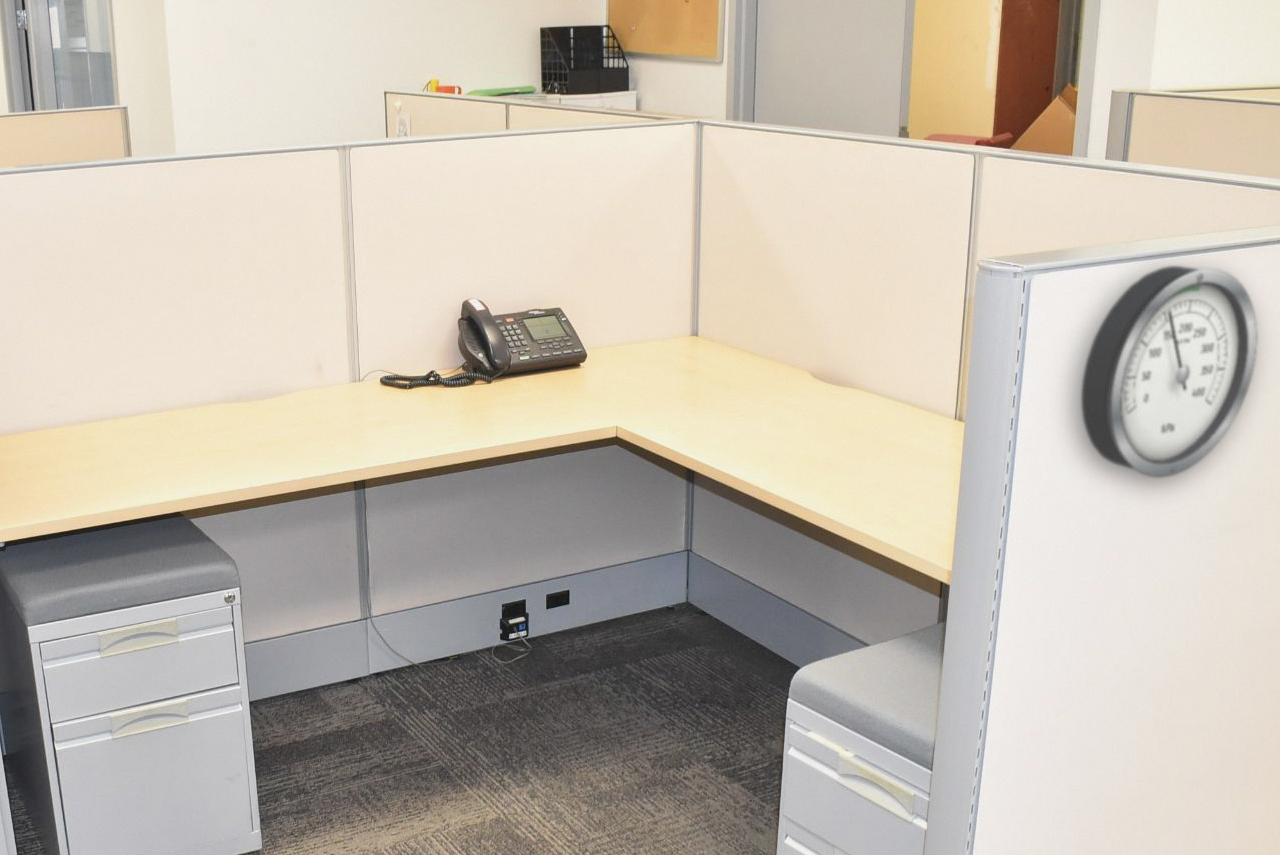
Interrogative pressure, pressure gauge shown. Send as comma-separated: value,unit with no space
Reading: 150,kPa
